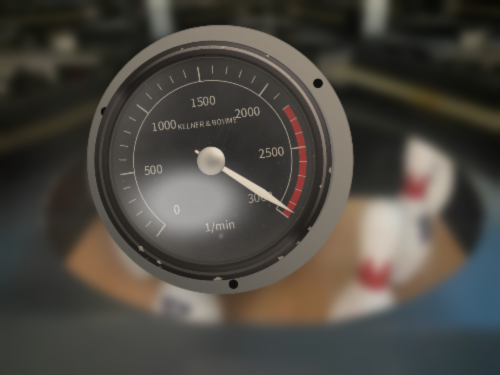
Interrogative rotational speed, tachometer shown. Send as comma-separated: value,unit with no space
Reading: 2950,rpm
